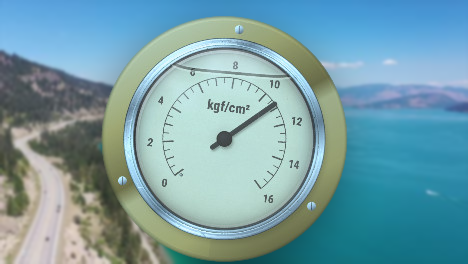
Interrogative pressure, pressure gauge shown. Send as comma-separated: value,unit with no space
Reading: 10.75,kg/cm²
